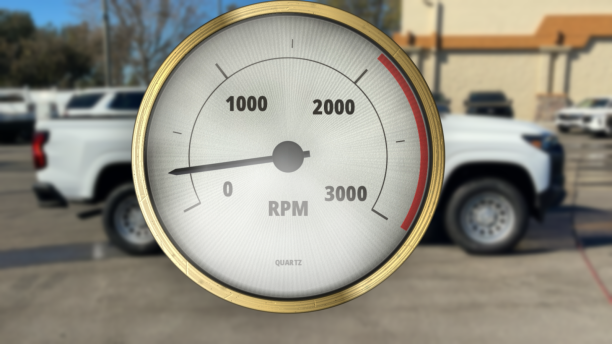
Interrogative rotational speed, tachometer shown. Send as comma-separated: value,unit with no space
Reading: 250,rpm
